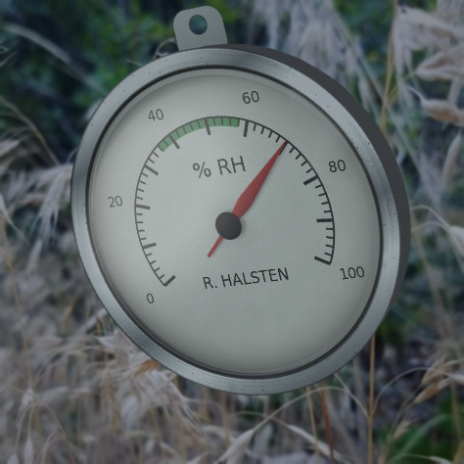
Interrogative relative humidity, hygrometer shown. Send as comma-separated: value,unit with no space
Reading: 70,%
